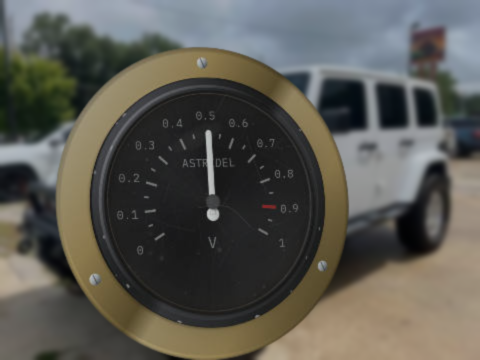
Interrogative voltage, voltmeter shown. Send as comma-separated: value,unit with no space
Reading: 0.5,V
